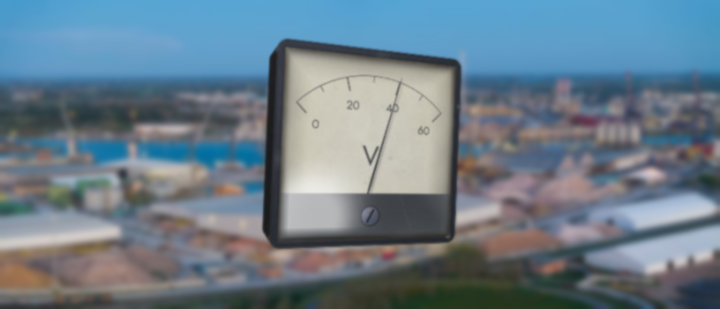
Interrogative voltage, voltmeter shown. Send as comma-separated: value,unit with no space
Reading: 40,V
